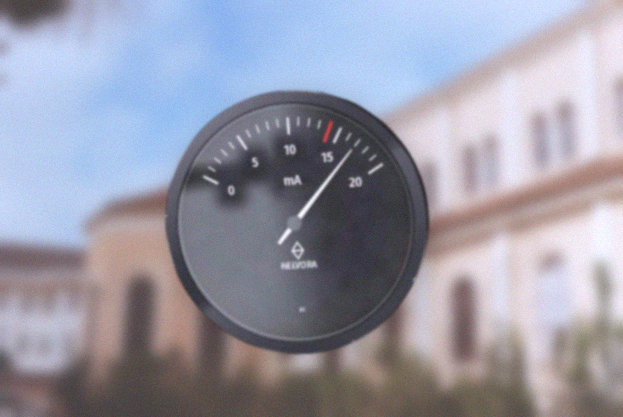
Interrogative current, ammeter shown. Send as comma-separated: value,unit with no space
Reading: 17,mA
